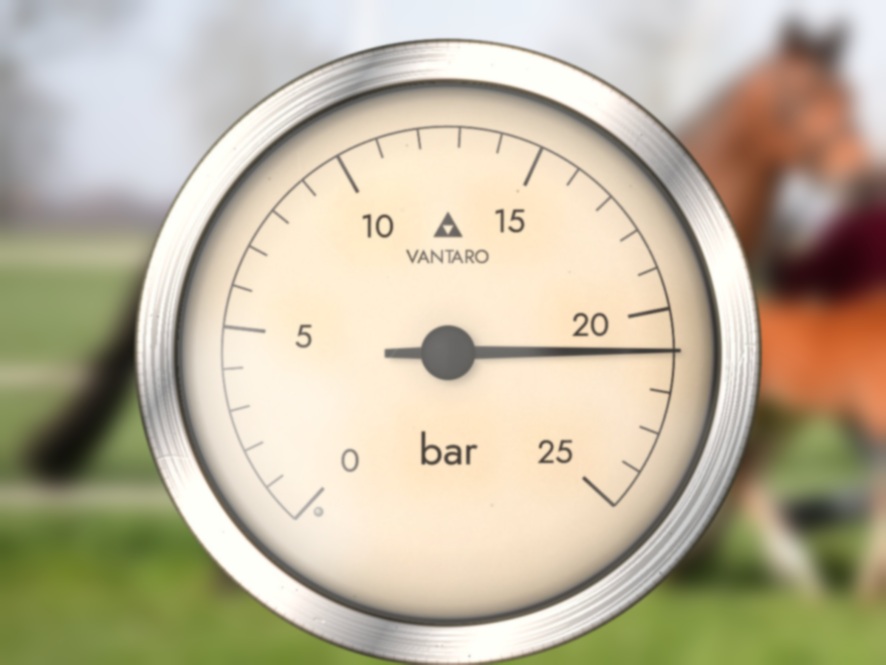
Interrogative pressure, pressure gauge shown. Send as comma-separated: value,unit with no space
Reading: 21,bar
